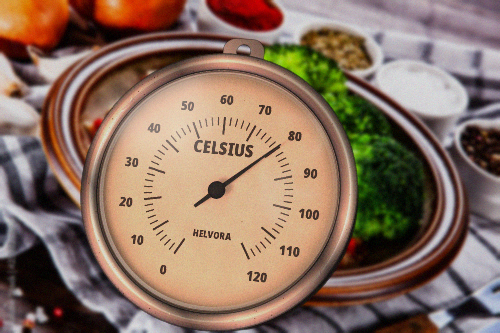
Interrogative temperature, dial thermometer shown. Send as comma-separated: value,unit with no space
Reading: 80,°C
